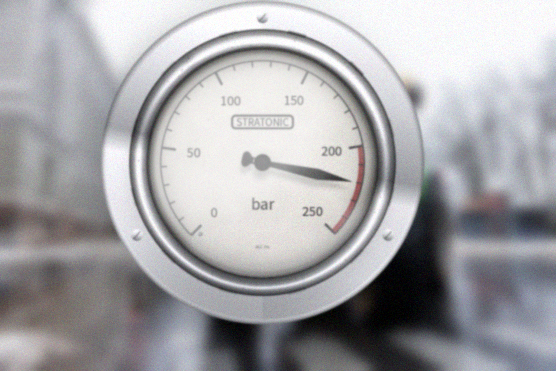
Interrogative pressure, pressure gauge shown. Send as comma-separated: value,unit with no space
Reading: 220,bar
